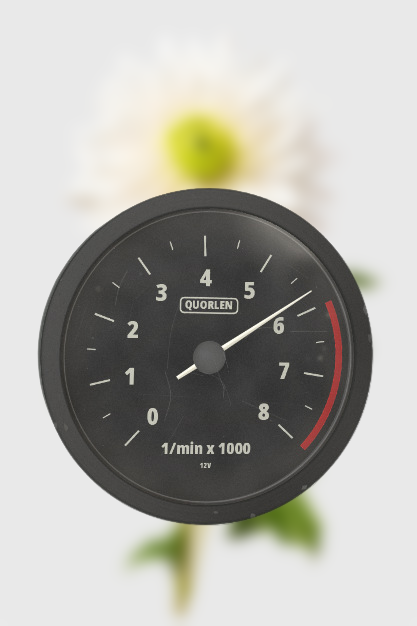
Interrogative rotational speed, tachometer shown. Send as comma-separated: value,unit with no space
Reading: 5750,rpm
